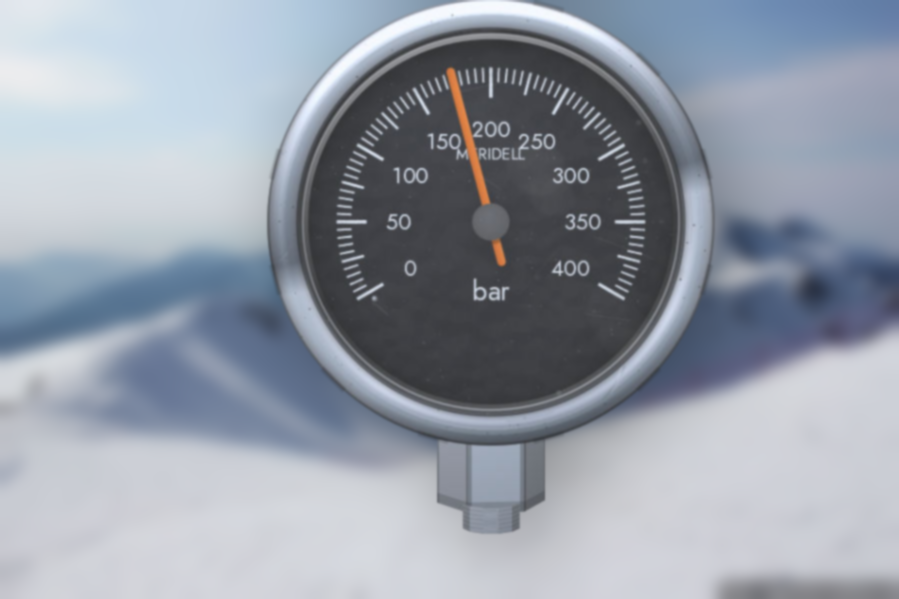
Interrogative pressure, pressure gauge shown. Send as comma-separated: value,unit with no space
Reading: 175,bar
